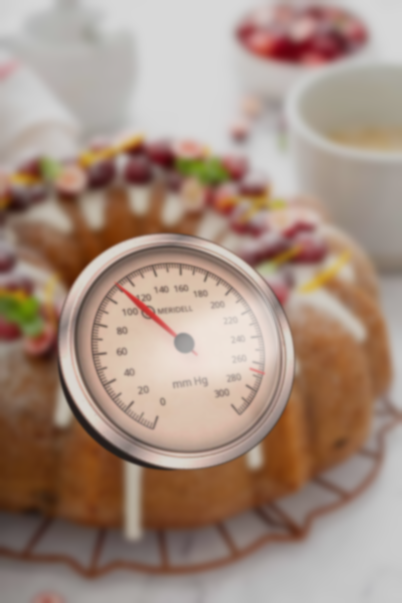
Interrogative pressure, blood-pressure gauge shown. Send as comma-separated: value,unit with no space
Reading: 110,mmHg
